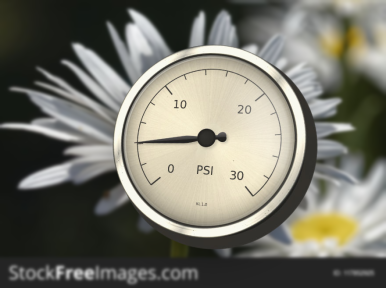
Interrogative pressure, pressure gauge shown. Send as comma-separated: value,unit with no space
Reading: 4,psi
